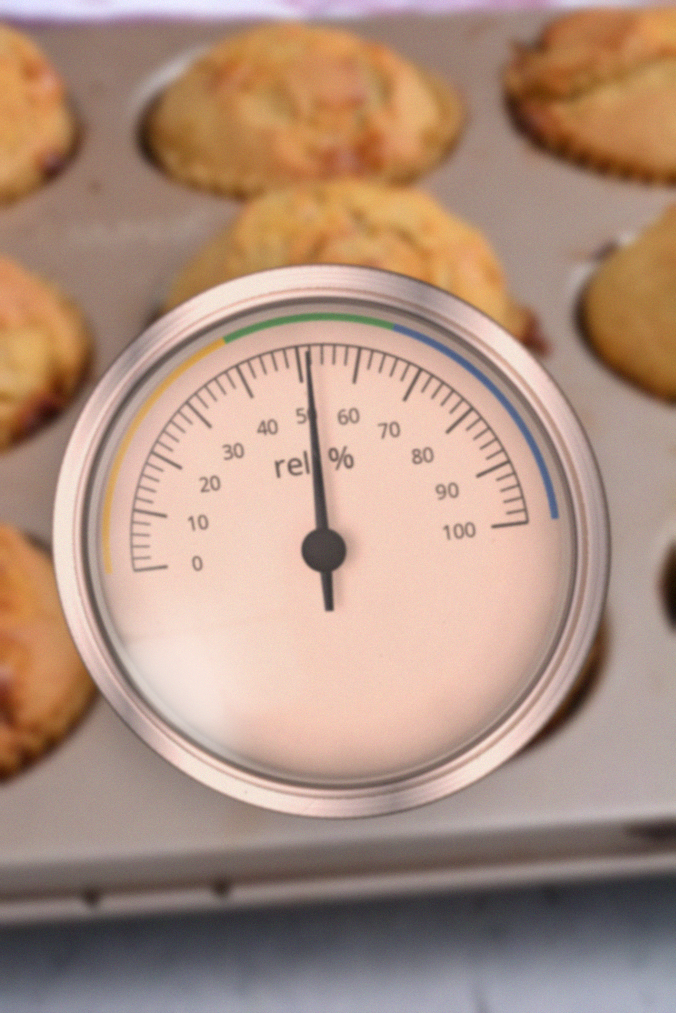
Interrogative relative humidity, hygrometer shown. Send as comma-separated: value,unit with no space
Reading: 52,%
